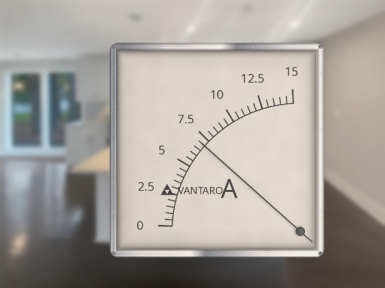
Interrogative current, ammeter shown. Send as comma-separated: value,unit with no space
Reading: 7,A
